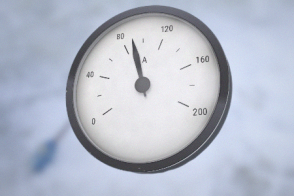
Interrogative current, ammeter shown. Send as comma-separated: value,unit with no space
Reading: 90,A
